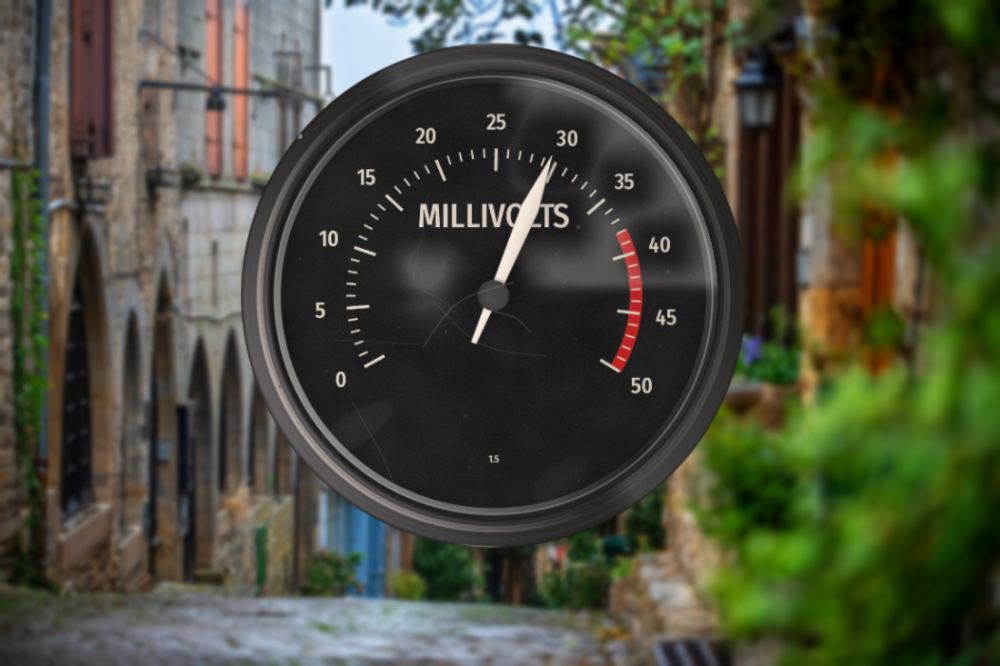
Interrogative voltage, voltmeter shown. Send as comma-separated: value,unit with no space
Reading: 29.5,mV
